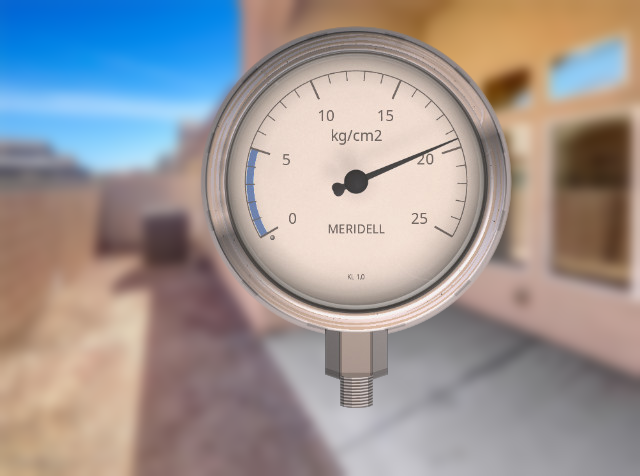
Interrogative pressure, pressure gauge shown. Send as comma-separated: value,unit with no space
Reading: 19.5,kg/cm²
